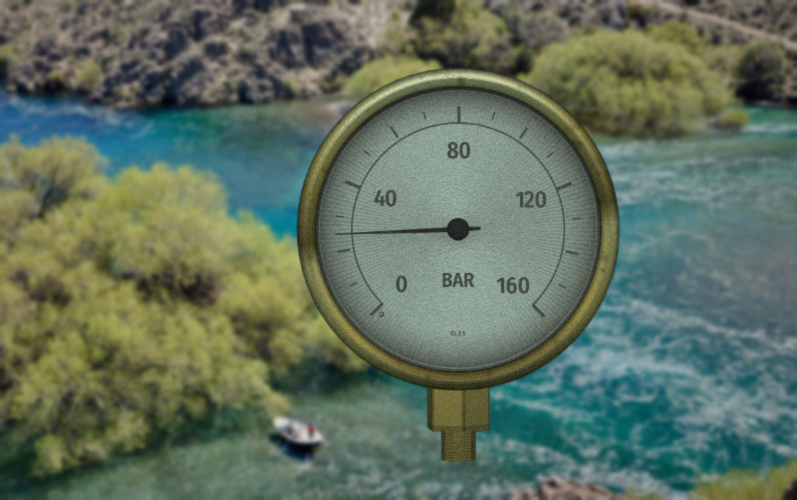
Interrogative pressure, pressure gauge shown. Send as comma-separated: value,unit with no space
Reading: 25,bar
